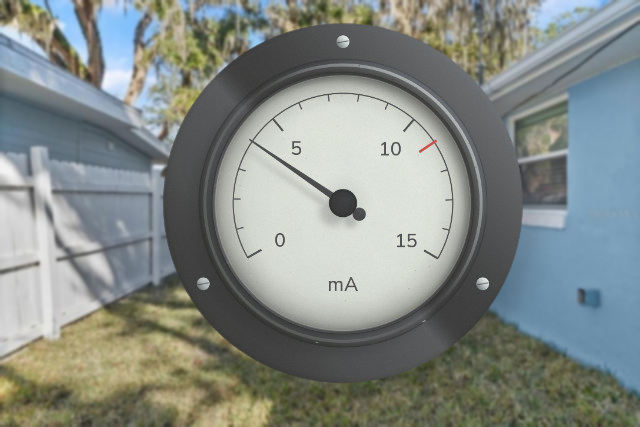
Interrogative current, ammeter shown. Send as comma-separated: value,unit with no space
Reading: 4,mA
